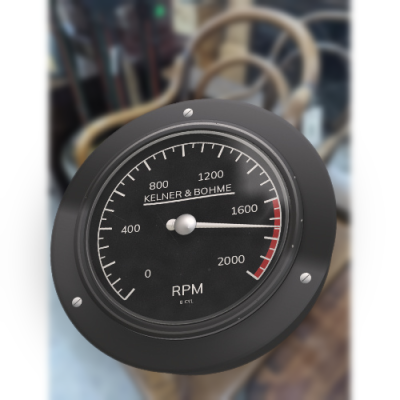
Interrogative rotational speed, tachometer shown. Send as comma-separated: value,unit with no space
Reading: 1750,rpm
